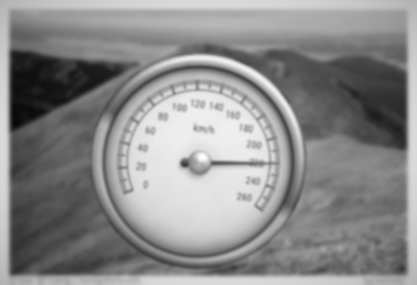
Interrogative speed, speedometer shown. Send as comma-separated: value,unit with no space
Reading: 220,km/h
